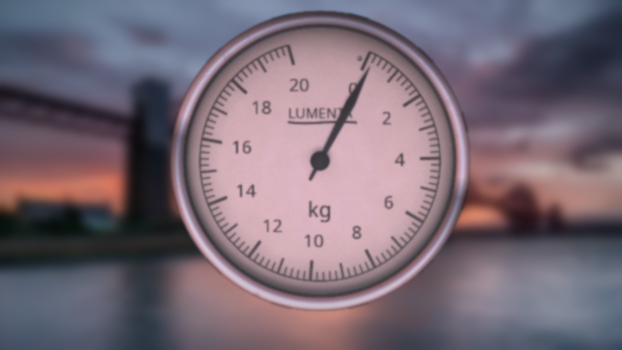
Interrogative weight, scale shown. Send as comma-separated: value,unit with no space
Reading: 0.2,kg
